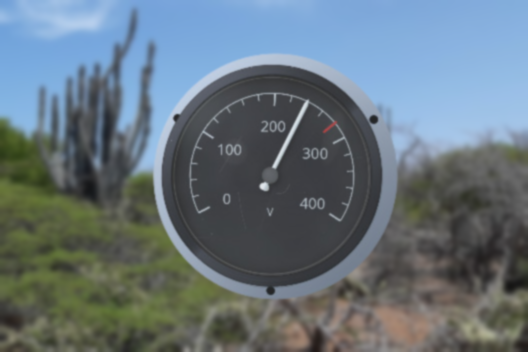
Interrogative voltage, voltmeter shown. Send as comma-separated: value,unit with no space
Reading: 240,V
